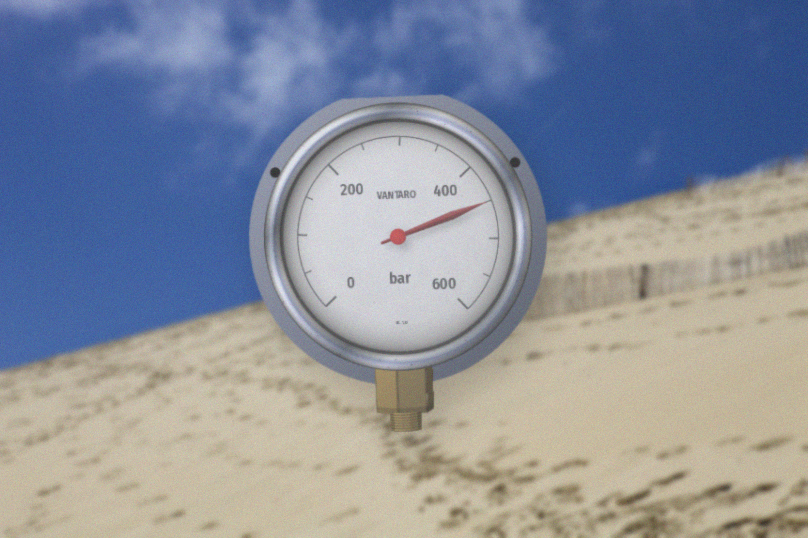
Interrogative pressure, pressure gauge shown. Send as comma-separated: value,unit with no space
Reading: 450,bar
